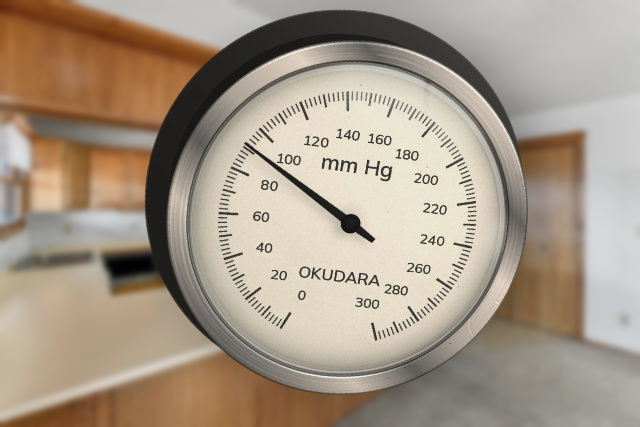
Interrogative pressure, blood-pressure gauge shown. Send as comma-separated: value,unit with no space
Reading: 92,mmHg
